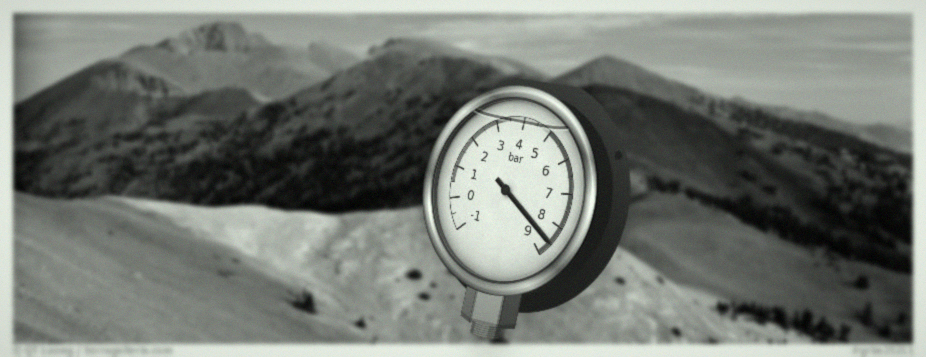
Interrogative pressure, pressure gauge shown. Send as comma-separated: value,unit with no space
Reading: 8.5,bar
